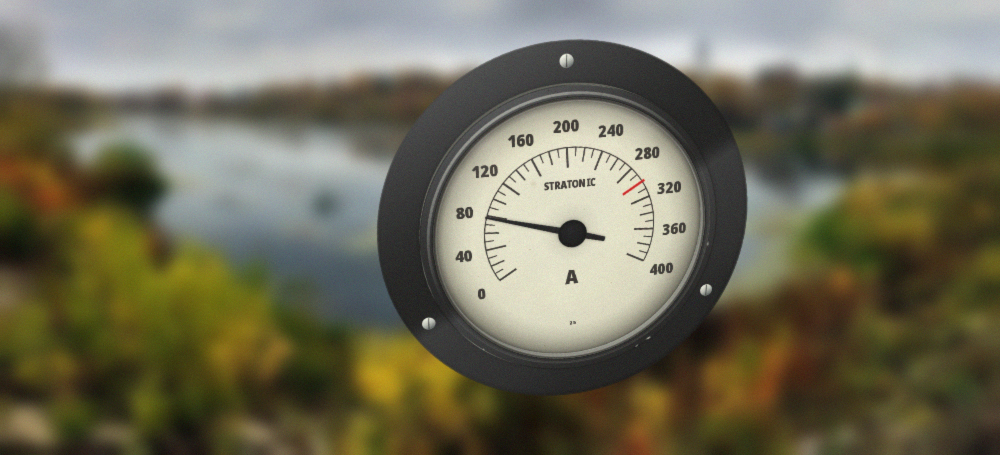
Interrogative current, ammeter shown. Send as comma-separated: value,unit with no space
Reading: 80,A
